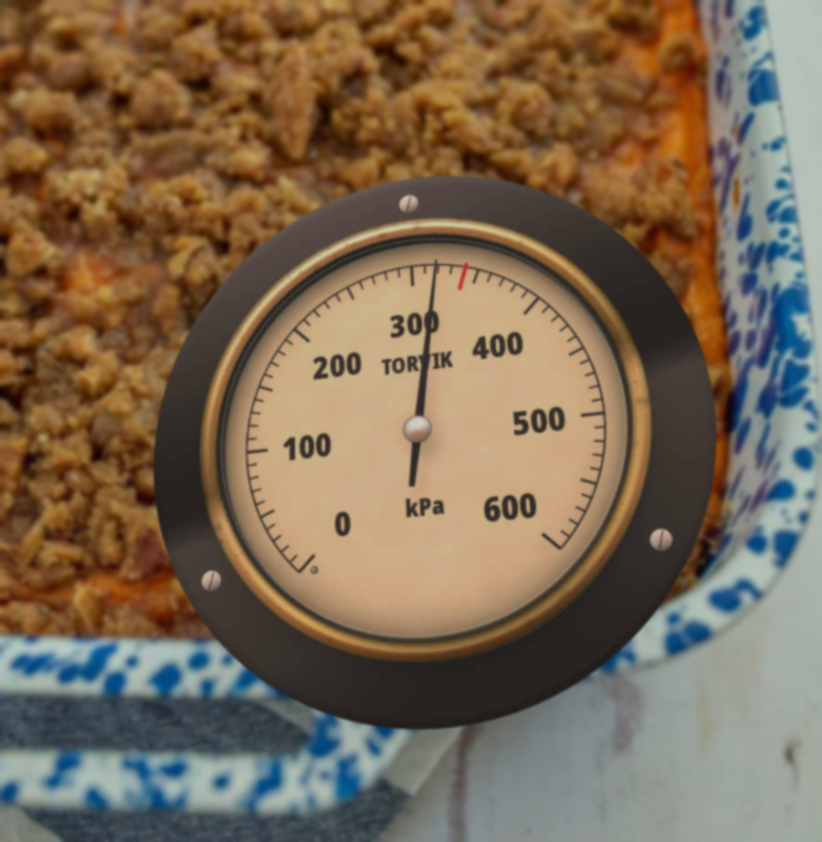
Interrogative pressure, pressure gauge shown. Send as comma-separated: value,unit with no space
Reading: 320,kPa
